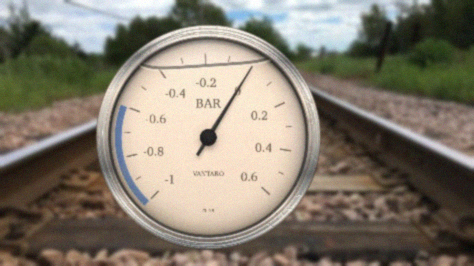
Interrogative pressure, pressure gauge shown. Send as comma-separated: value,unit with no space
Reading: 0,bar
